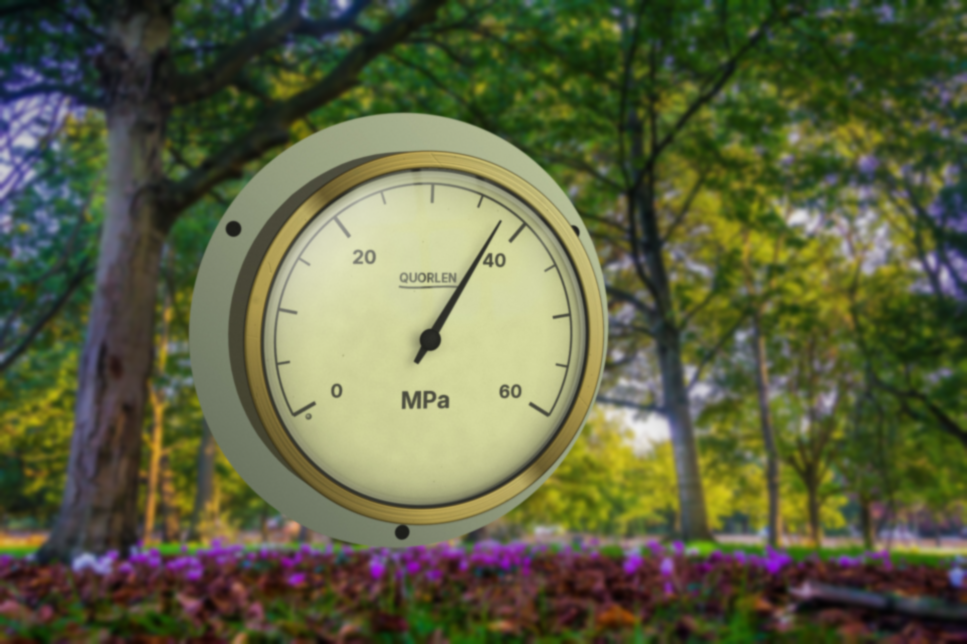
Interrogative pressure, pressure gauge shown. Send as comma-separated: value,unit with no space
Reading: 37.5,MPa
